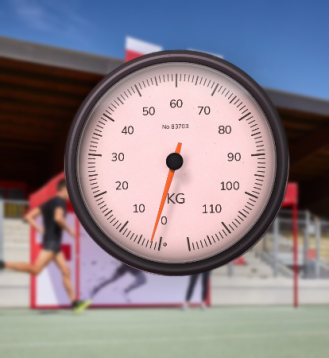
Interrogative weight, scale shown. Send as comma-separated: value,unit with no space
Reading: 2,kg
